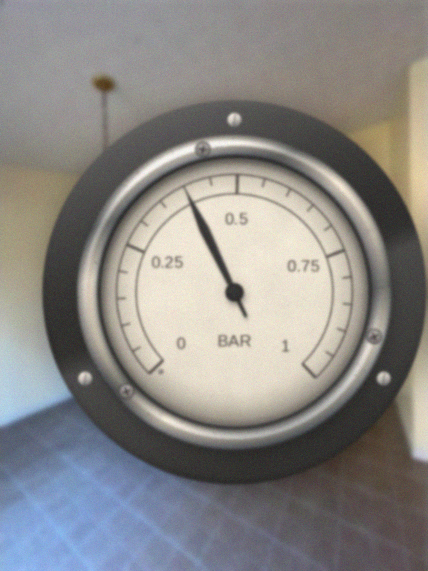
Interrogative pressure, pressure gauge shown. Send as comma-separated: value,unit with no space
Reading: 0.4,bar
